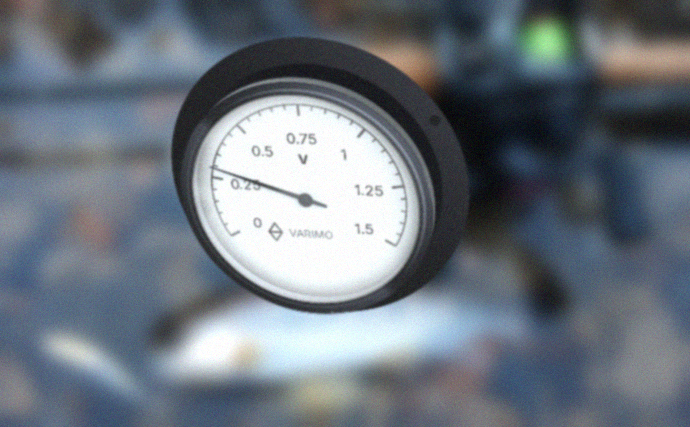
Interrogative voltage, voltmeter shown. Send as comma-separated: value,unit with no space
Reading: 0.3,V
